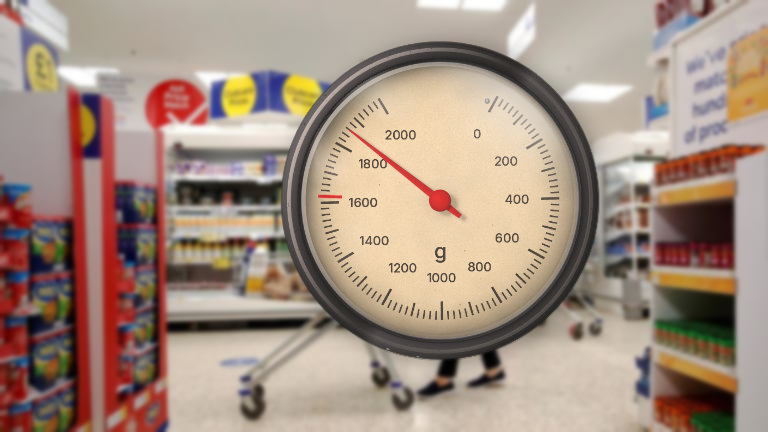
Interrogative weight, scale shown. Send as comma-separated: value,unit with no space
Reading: 1860,g
